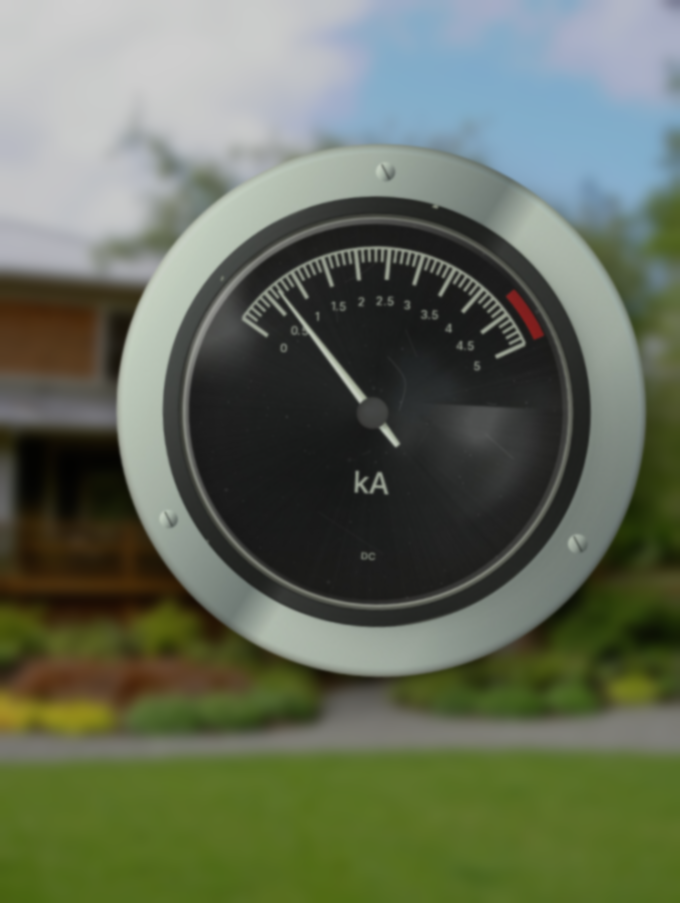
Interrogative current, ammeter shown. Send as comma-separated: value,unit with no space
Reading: 0.7,kA
